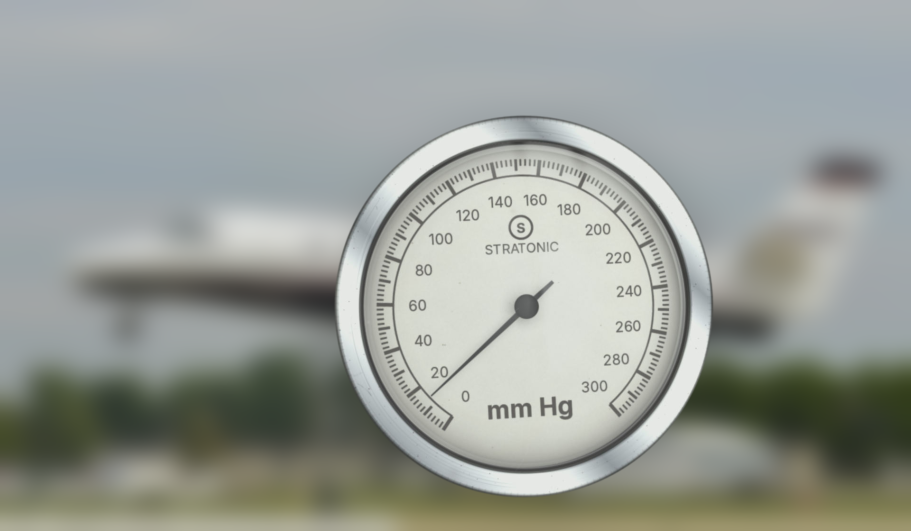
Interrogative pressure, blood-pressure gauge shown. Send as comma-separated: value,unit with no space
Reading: 14,mmHg
